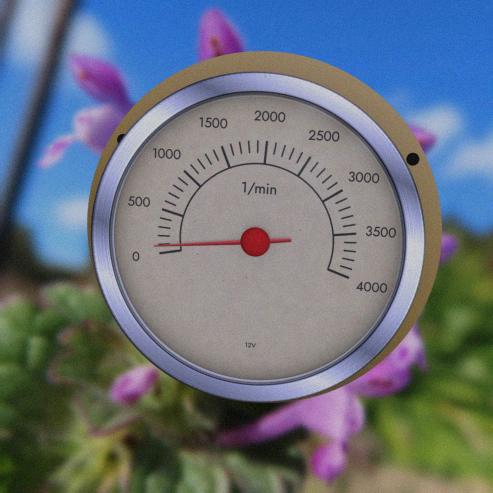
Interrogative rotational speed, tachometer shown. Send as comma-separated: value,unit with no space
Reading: 100,rpm
